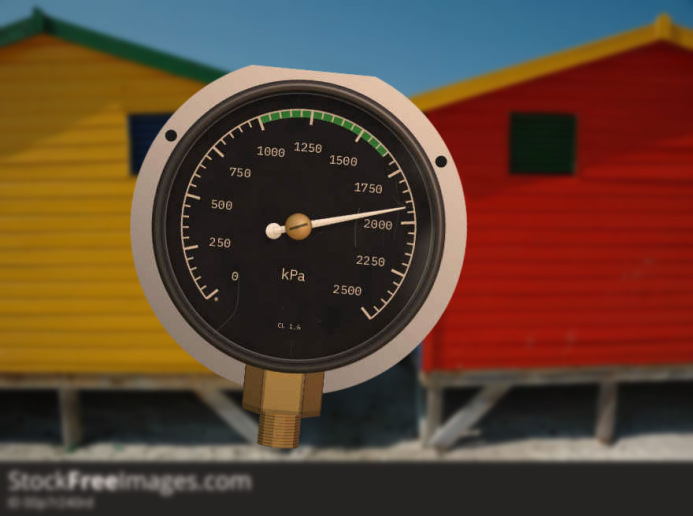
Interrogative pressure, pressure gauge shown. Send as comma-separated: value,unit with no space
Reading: 1925,kPa
